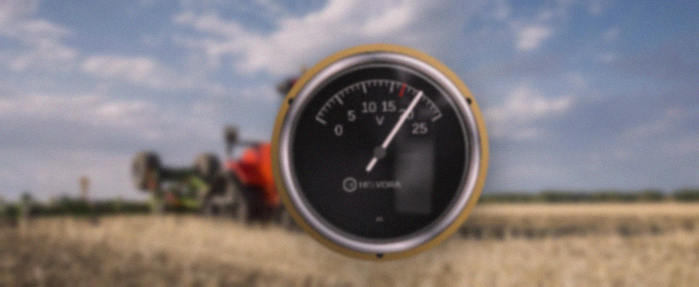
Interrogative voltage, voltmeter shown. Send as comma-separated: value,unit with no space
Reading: 20,V
